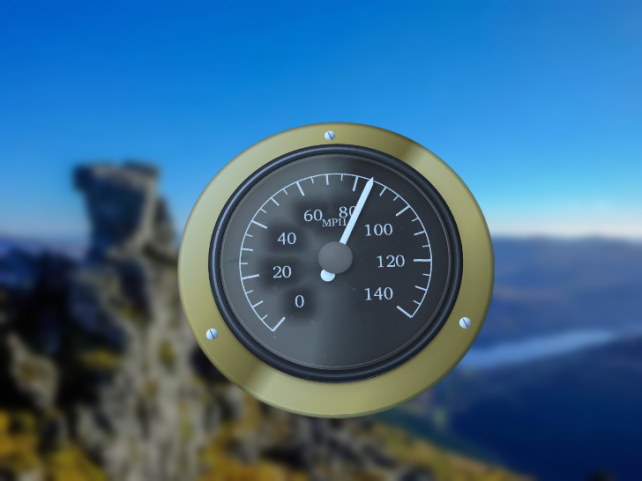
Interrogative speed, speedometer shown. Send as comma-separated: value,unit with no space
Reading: 85,mph
